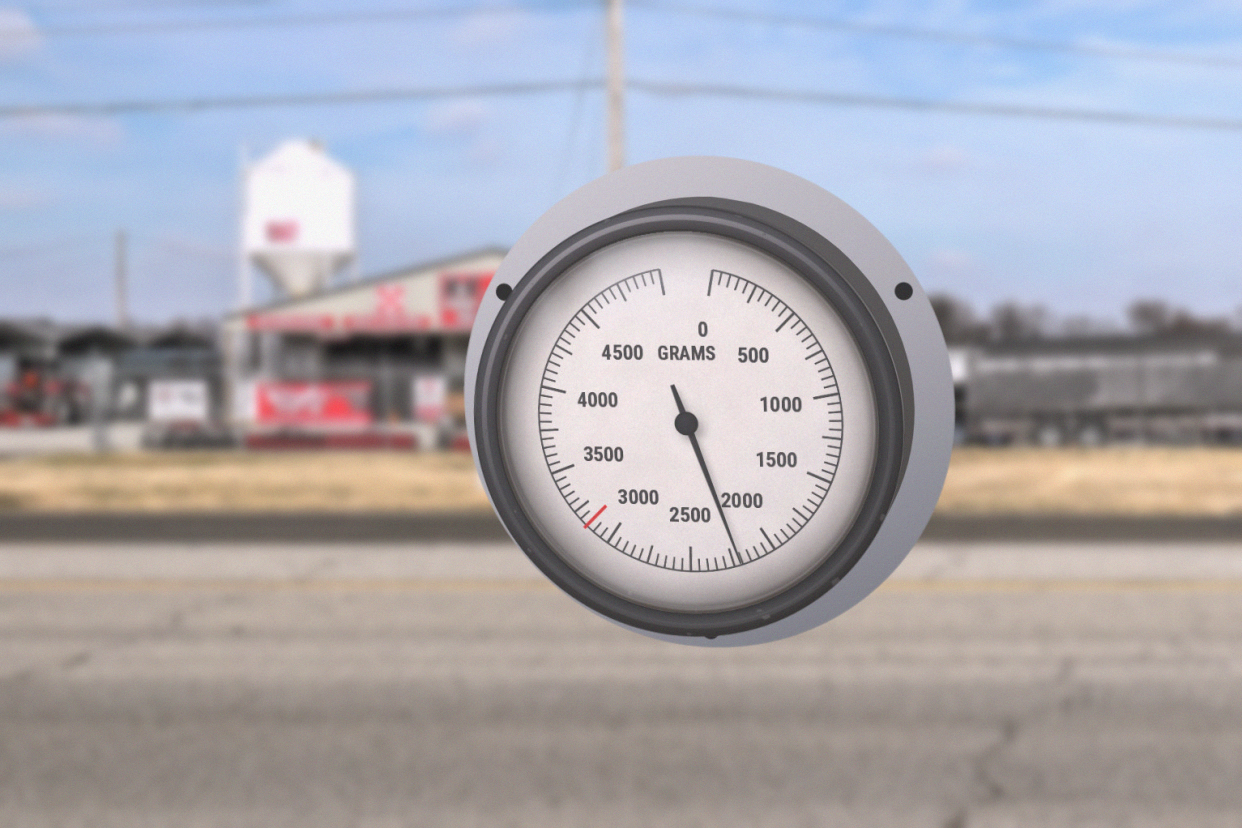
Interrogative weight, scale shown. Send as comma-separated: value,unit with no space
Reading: 2200,g
